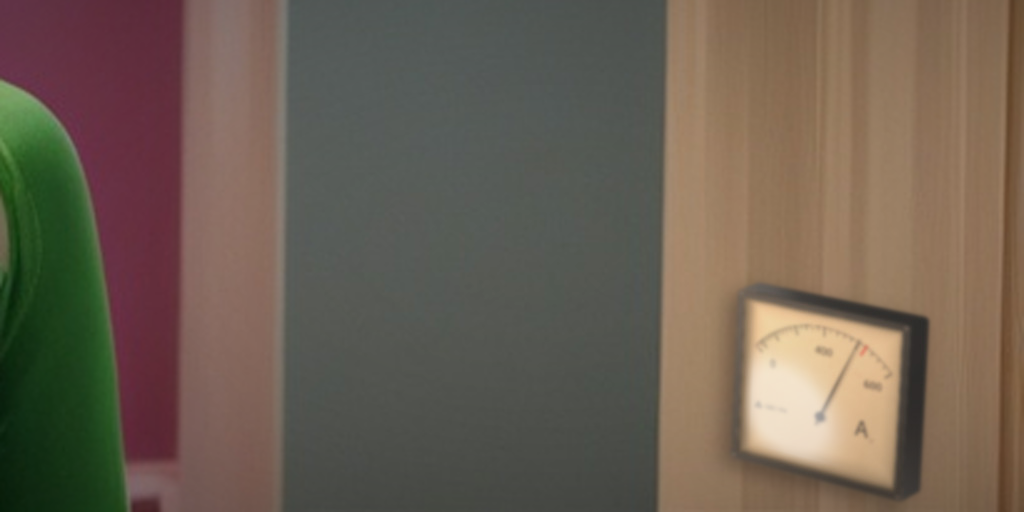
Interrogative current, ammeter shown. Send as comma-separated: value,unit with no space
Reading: 500,A
